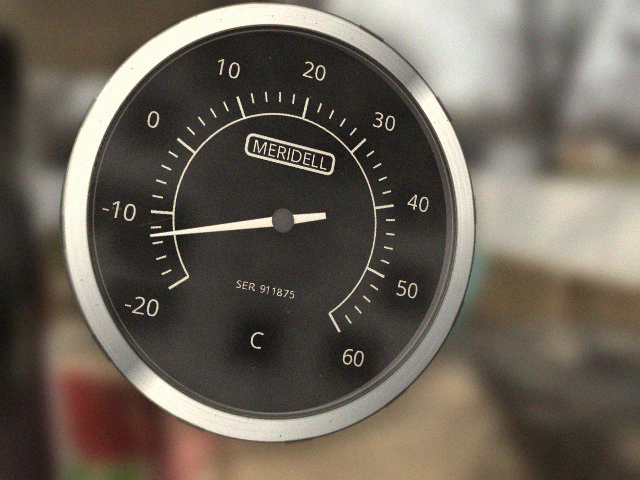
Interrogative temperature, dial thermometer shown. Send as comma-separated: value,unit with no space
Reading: -13,°C
